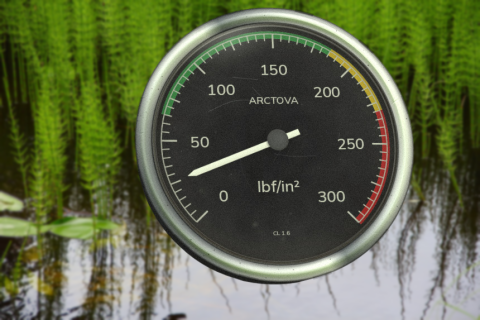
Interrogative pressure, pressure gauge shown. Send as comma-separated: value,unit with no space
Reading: 25,psi
